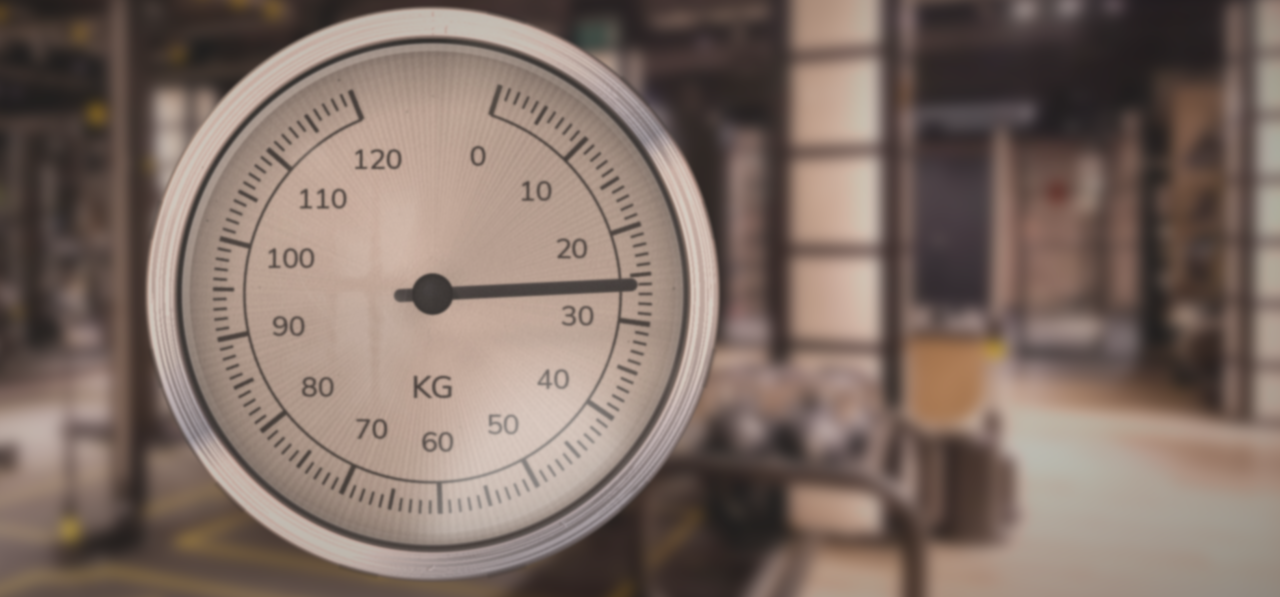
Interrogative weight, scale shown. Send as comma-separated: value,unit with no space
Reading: 26,kg
